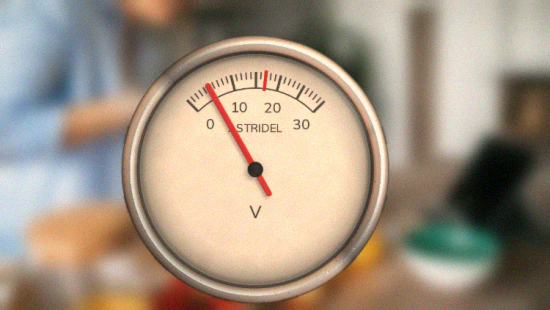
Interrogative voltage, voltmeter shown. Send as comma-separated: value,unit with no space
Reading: 5,V
